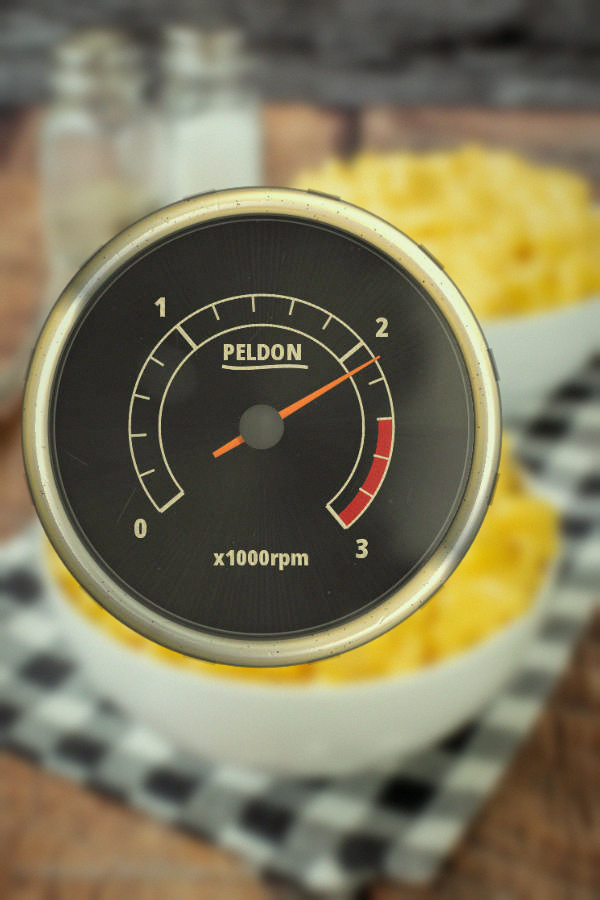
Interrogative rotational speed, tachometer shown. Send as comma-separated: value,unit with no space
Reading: 2100,rpm
